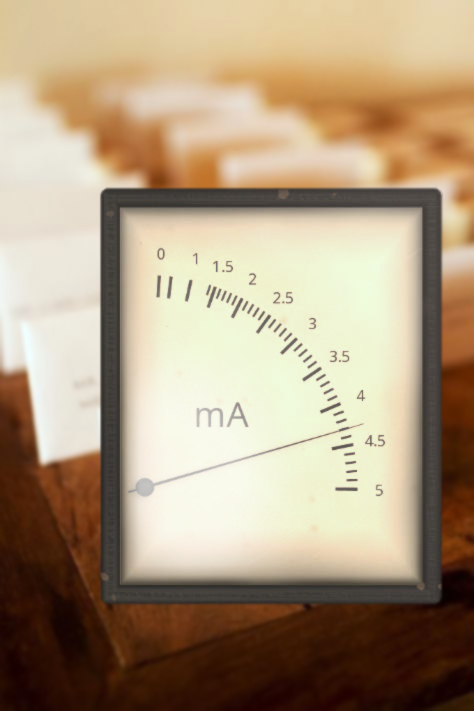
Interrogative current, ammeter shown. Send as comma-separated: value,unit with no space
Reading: 4.3,mA
